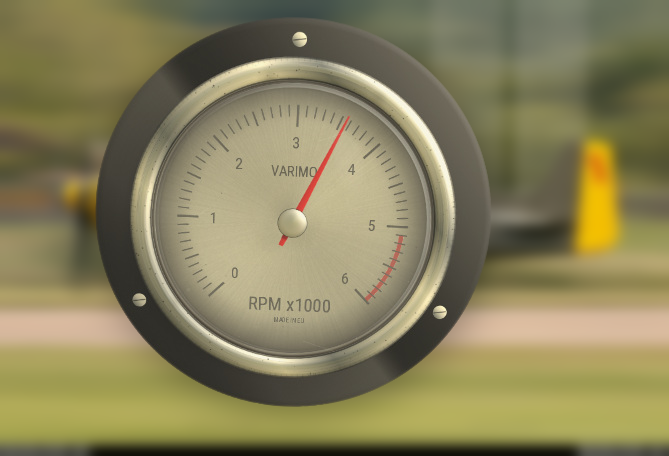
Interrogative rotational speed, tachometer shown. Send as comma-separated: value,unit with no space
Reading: 3550,rpm
